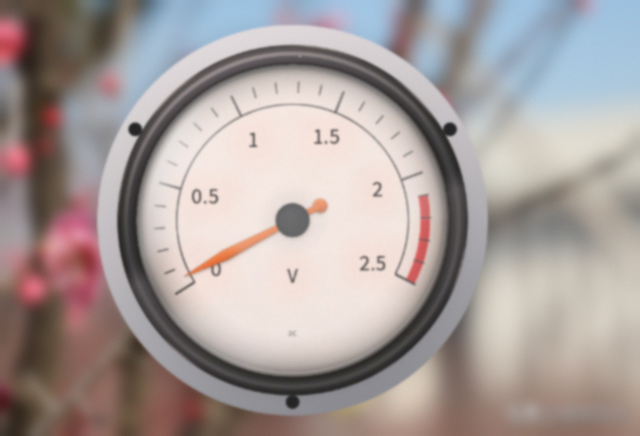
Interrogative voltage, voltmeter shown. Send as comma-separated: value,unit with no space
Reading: 0.05,V
